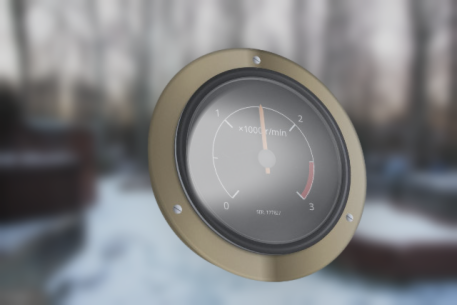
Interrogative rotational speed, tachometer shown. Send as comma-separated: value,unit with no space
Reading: 1500,rpm
